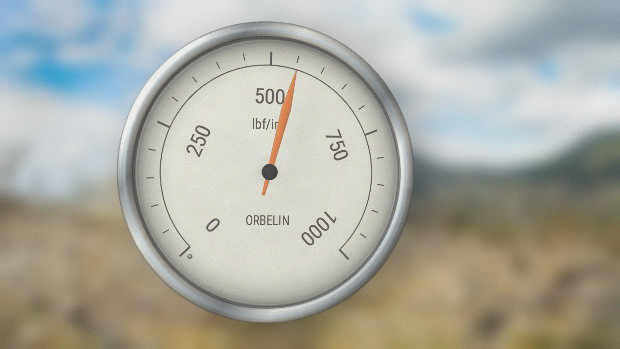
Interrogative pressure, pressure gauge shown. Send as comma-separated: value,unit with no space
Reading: 550,psi
